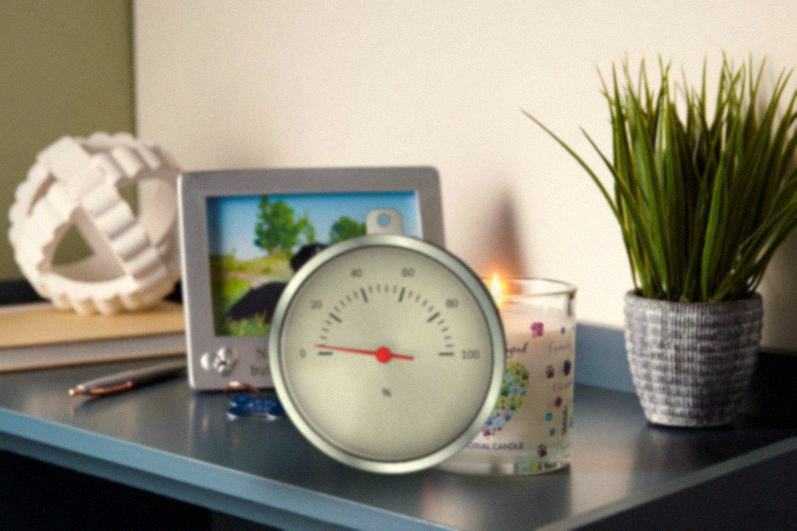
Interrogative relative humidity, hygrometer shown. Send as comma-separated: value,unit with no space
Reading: 4,%
